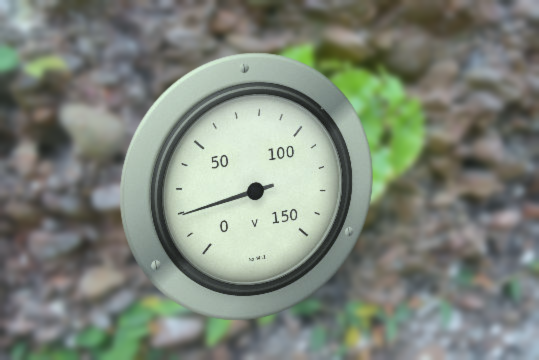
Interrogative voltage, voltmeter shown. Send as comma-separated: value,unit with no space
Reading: 20,V
